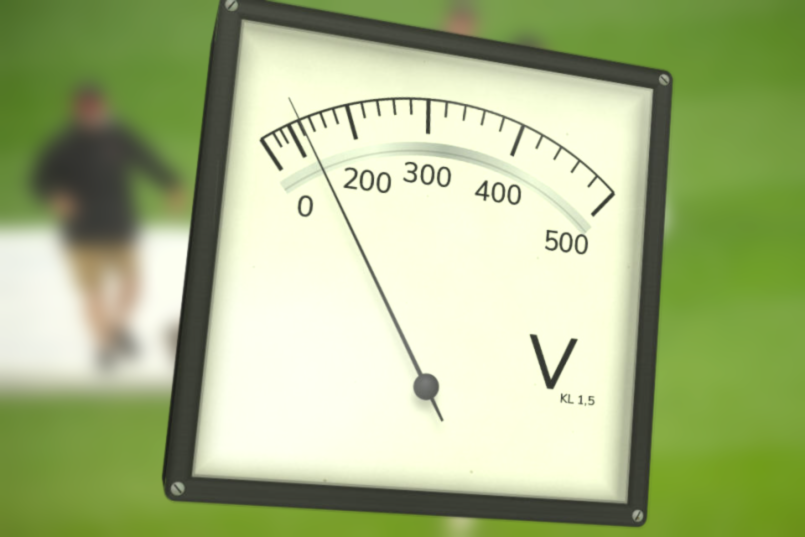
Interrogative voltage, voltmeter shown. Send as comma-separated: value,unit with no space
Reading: 120,V
